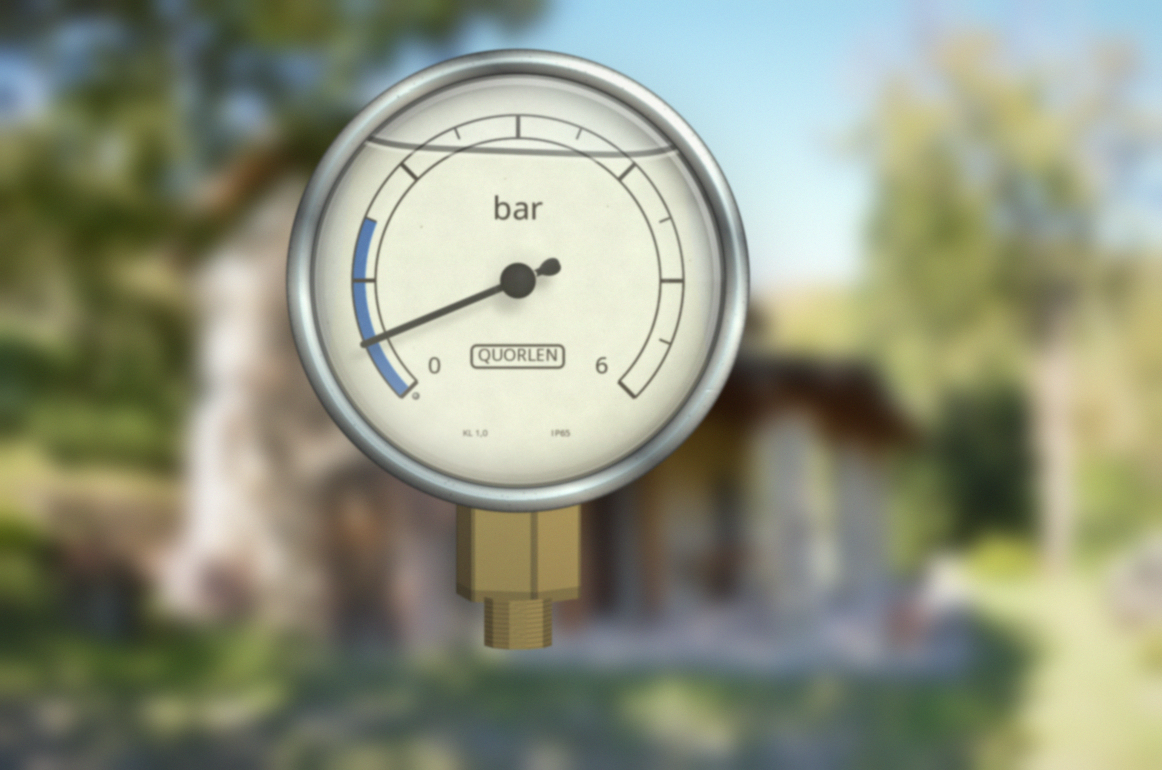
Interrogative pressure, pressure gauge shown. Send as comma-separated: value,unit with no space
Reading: 0.5,bar
